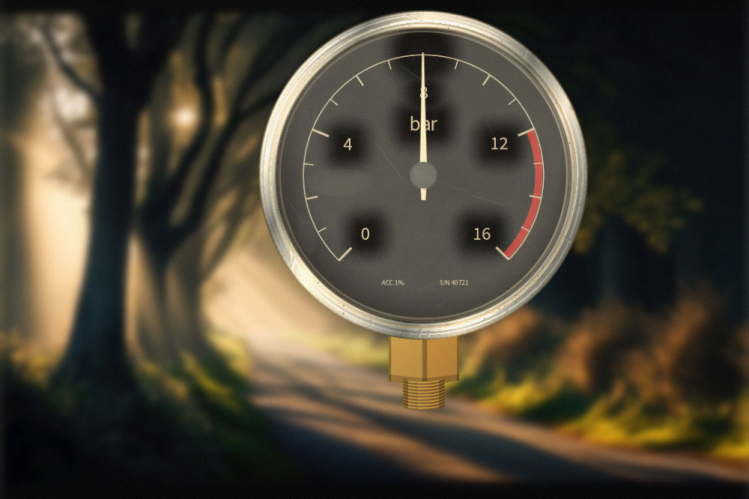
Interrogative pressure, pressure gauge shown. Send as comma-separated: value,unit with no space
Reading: 8,bar
